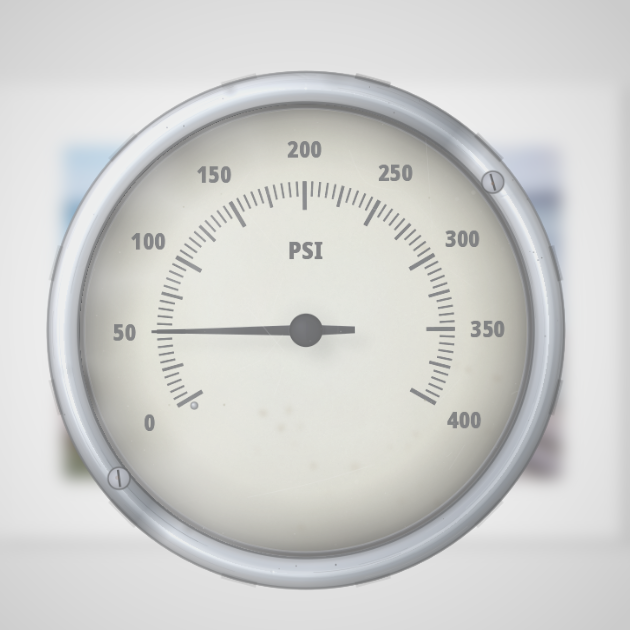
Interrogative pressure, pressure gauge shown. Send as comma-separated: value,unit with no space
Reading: 50,psi
